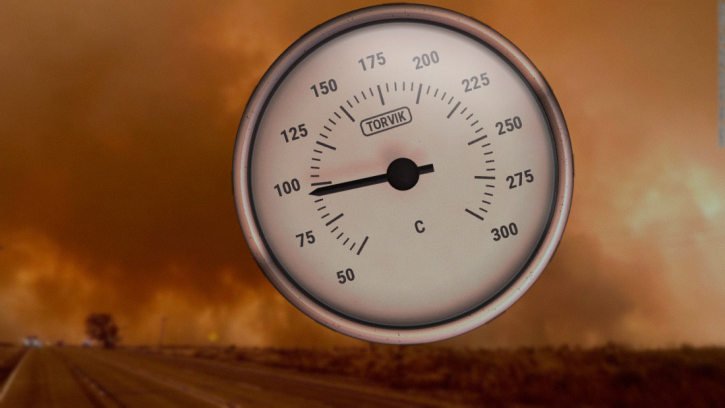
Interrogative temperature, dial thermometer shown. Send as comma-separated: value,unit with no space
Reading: 95,°C
